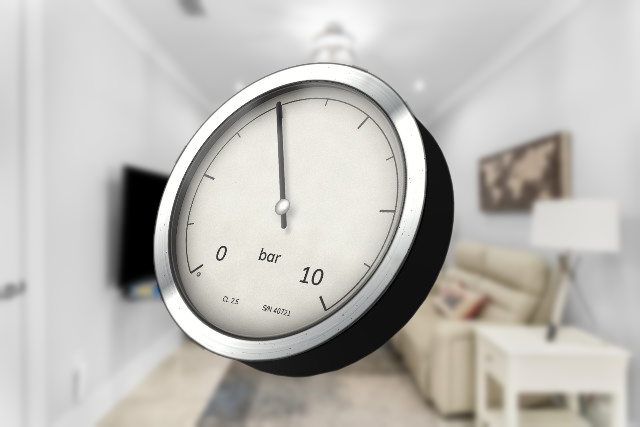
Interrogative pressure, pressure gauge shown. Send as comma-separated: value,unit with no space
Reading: 4,bar
